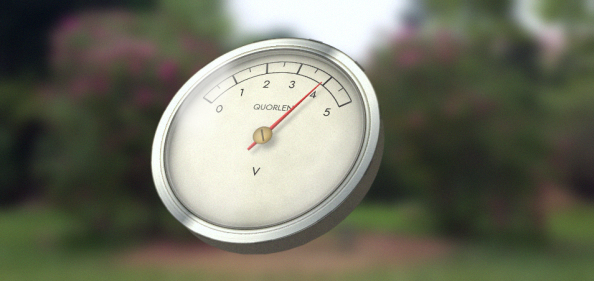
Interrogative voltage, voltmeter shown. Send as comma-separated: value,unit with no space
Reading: 4,V
